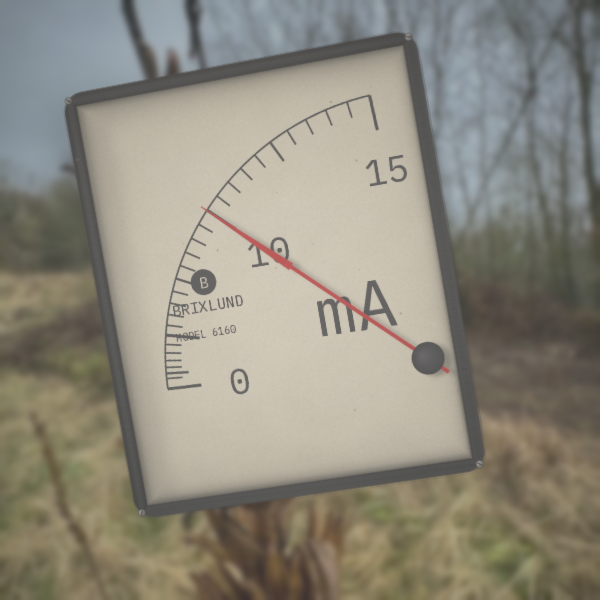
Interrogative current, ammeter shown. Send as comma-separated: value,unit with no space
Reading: 10,mA
